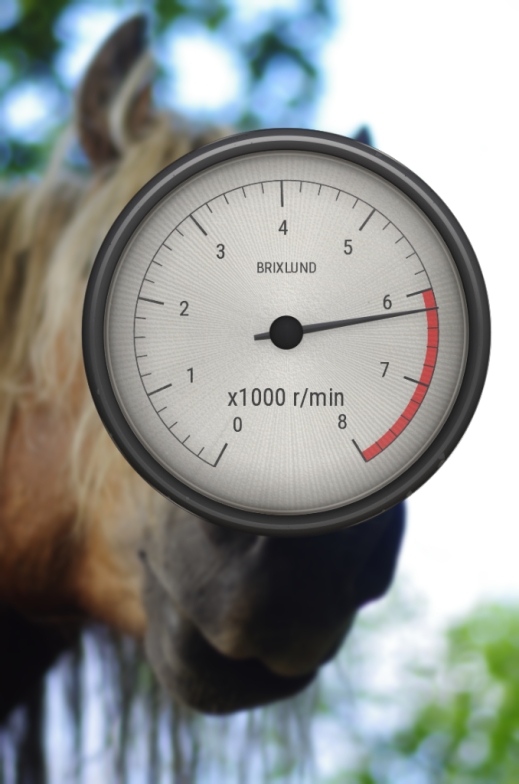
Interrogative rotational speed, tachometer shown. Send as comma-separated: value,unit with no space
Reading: 6200,rpm
